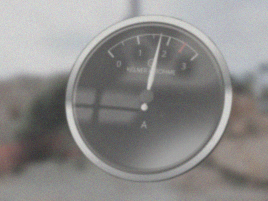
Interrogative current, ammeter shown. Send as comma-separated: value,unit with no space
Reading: 1.75,A
